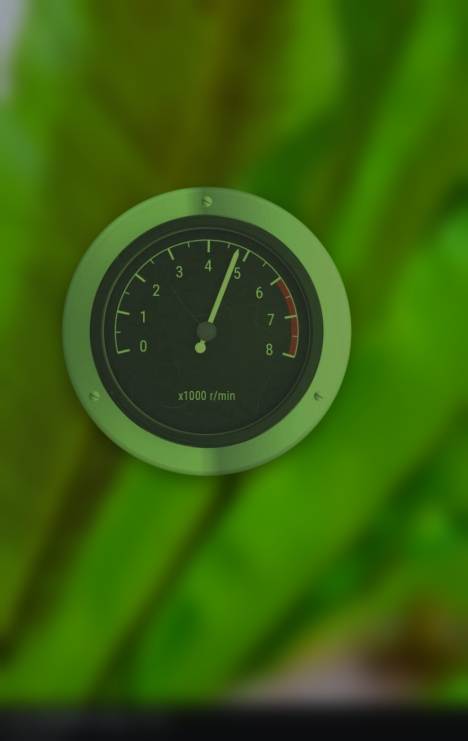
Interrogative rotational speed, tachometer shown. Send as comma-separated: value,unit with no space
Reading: 4750,rpm
